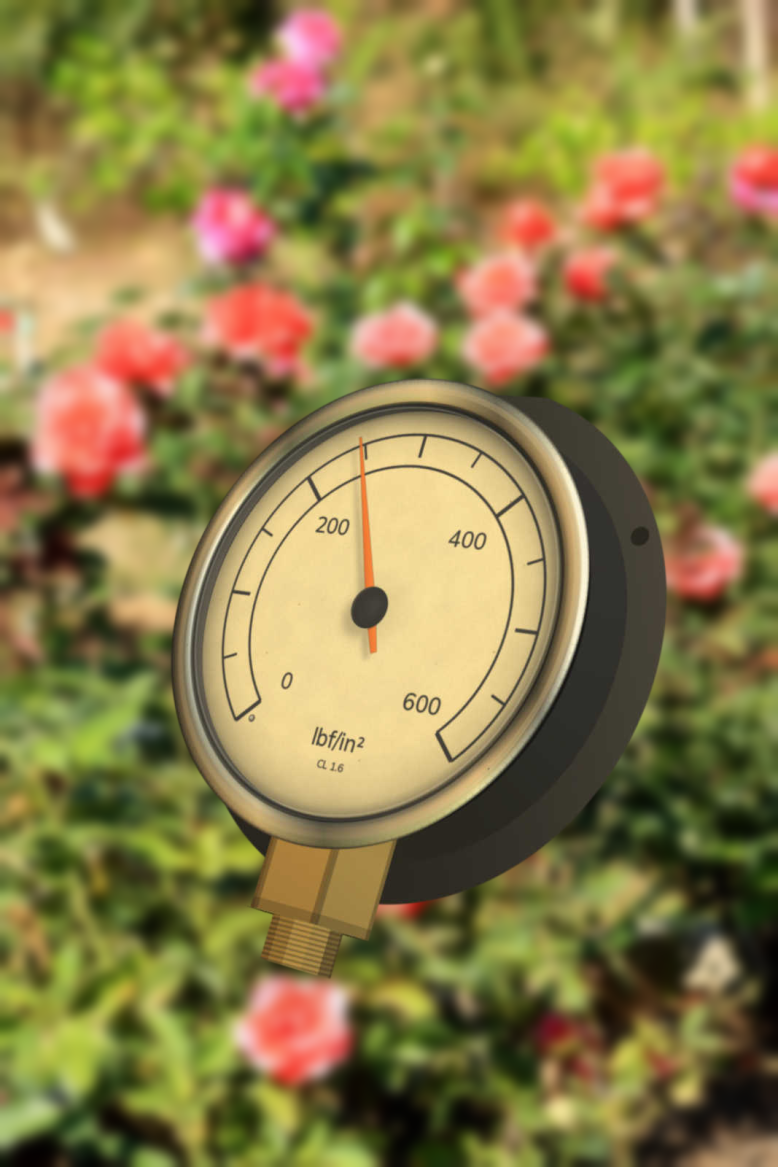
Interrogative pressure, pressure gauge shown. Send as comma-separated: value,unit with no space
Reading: 250,psi
